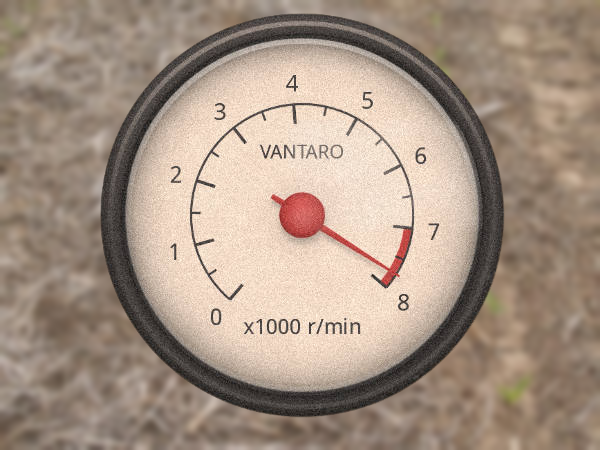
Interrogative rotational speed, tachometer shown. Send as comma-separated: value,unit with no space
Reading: 7750,rpm
